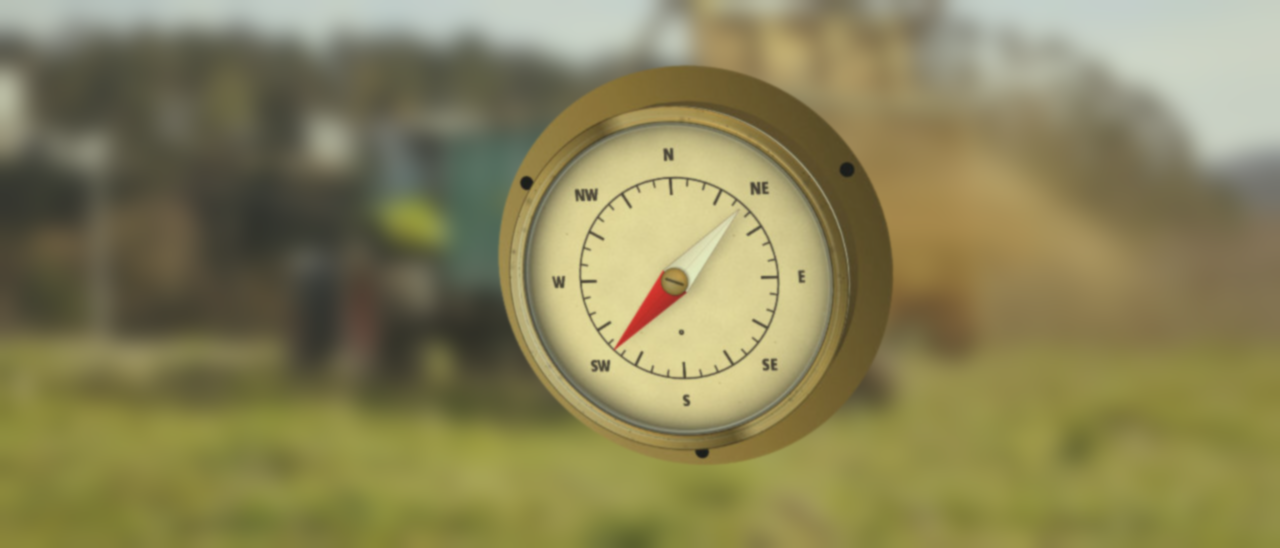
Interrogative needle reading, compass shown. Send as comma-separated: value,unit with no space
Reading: 225,°
